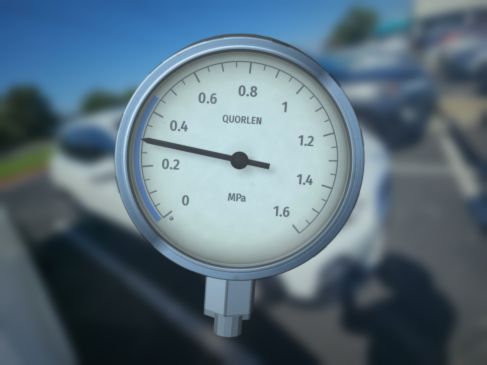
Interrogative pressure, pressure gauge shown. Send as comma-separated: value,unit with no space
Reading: 0.3,MPa
